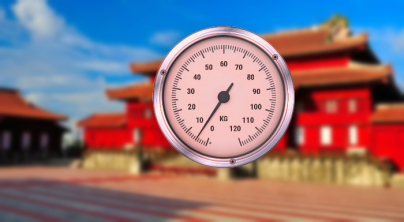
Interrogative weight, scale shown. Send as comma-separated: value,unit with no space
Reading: 5,kg
